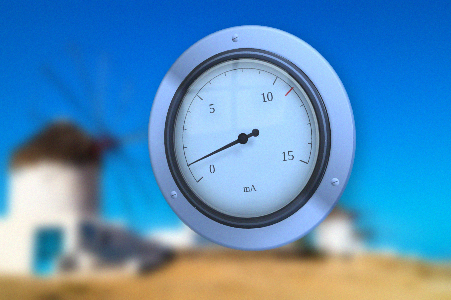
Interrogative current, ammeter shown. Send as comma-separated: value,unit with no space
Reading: 1,mA
